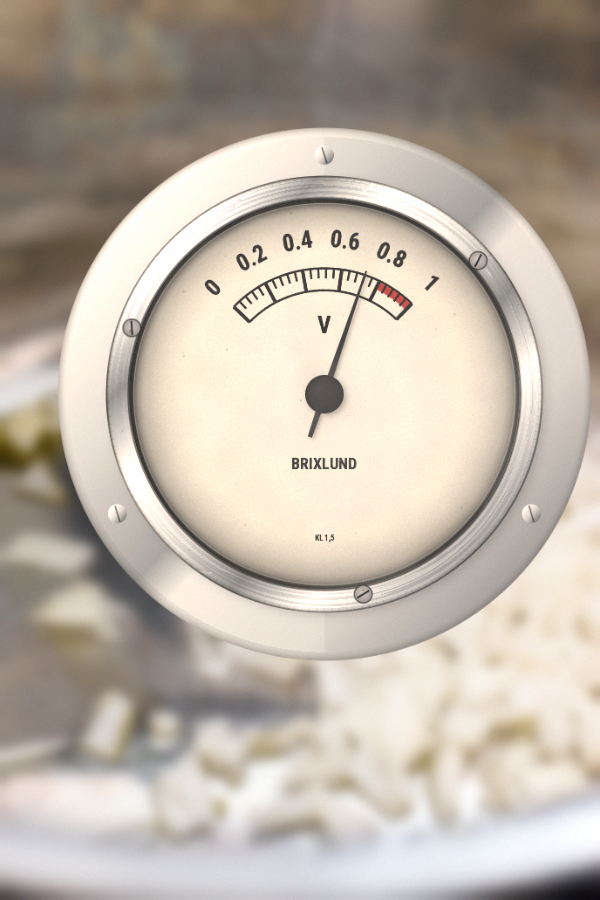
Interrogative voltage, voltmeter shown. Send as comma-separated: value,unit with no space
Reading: 0.72,V
